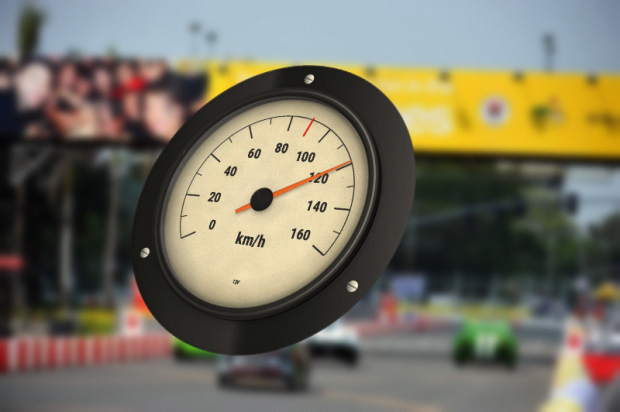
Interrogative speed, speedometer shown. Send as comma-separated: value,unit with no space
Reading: 120,km/h
